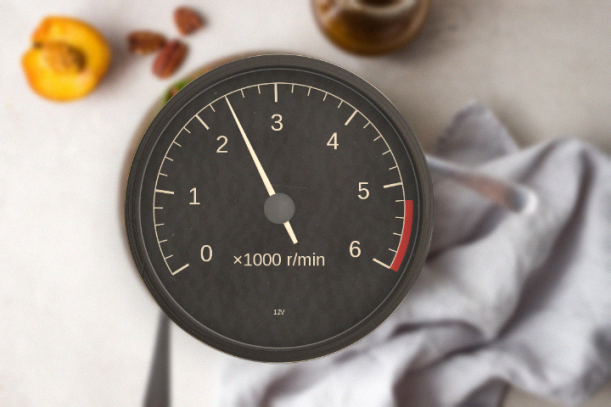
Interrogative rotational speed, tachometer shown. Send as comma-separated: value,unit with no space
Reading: 2400,rpm
